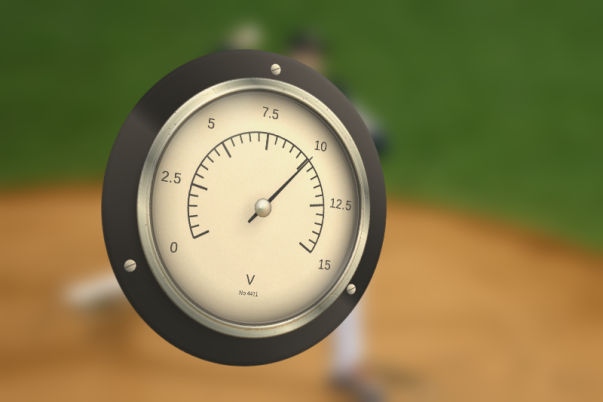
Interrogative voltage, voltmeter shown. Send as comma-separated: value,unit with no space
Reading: 10,V
